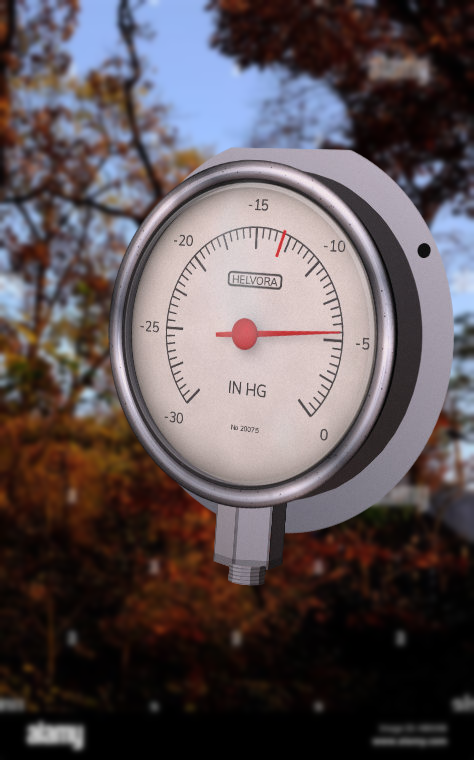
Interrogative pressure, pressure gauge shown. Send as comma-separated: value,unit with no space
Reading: -5.5,inHg
